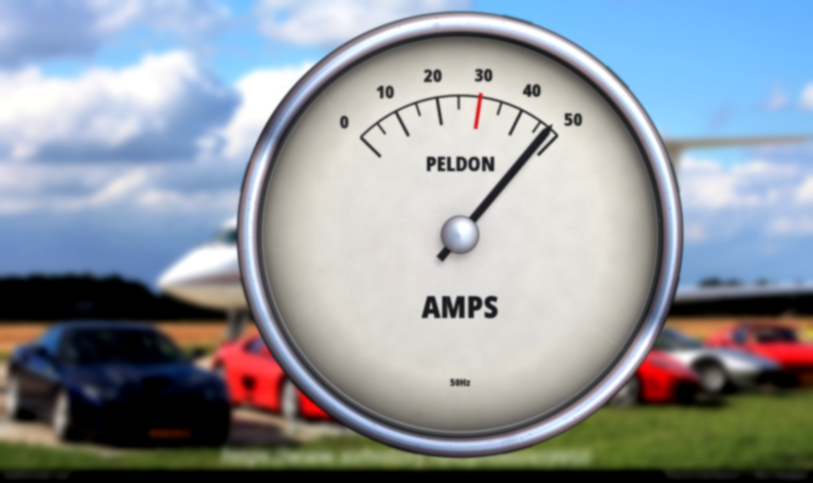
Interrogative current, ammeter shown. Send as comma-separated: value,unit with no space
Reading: 47.5,A
